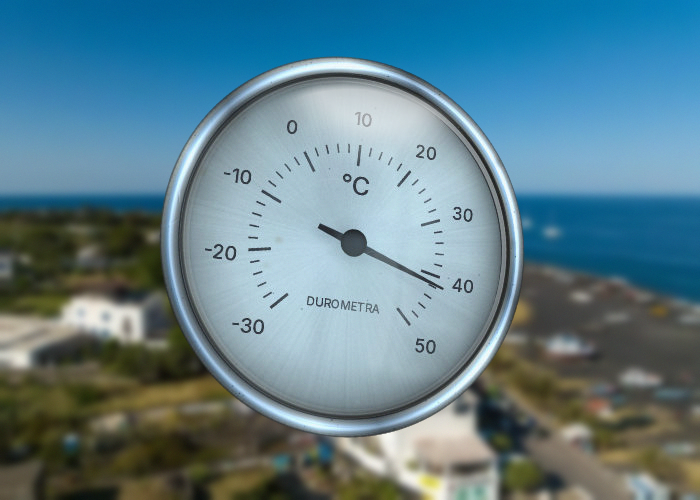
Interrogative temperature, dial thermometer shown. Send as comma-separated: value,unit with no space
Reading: 42,°C
